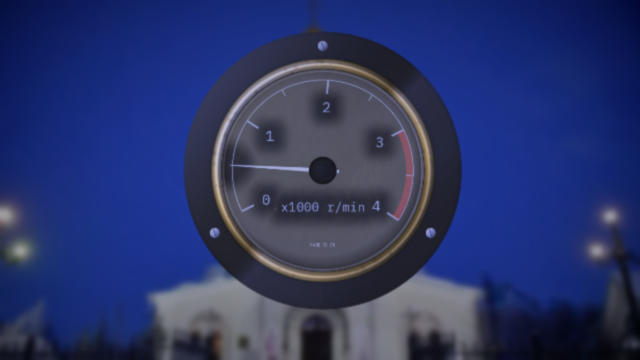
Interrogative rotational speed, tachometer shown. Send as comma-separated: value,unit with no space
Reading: 500,rpm
